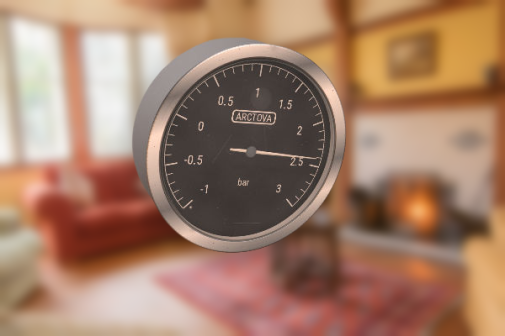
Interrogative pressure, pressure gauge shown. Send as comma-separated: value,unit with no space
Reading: 2.4,bar
